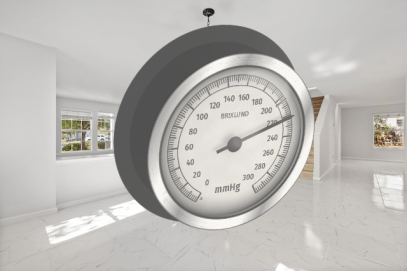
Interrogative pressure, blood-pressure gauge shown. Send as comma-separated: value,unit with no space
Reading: 220,mmHg
